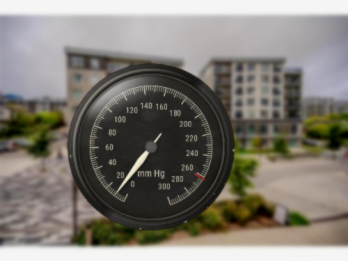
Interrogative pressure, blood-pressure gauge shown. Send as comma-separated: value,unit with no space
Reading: 10,mmHg
